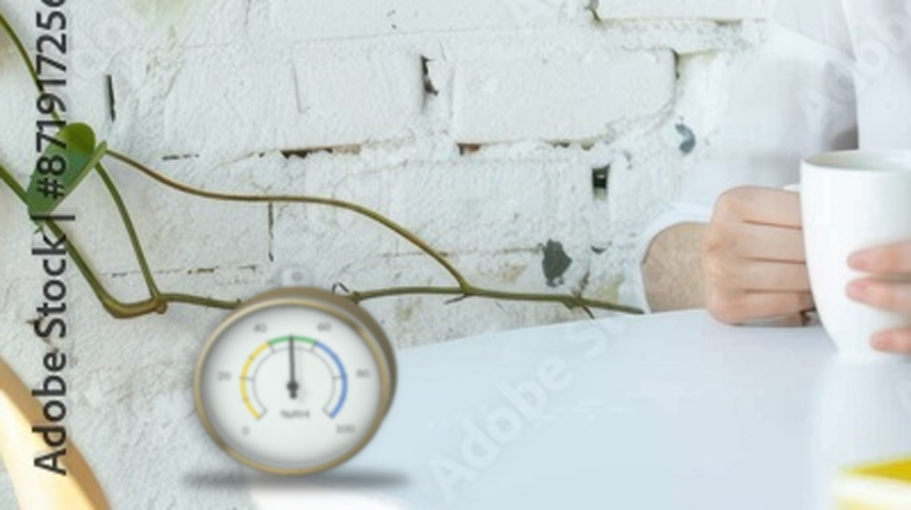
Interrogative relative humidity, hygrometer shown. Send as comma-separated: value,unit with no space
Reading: 50,%
